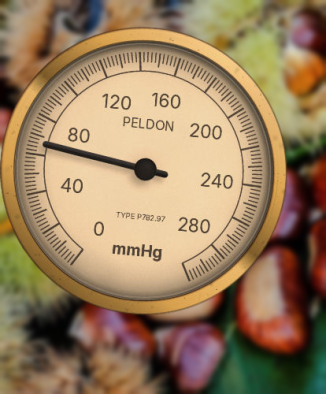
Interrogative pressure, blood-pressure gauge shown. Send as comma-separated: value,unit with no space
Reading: 66,mmHg
